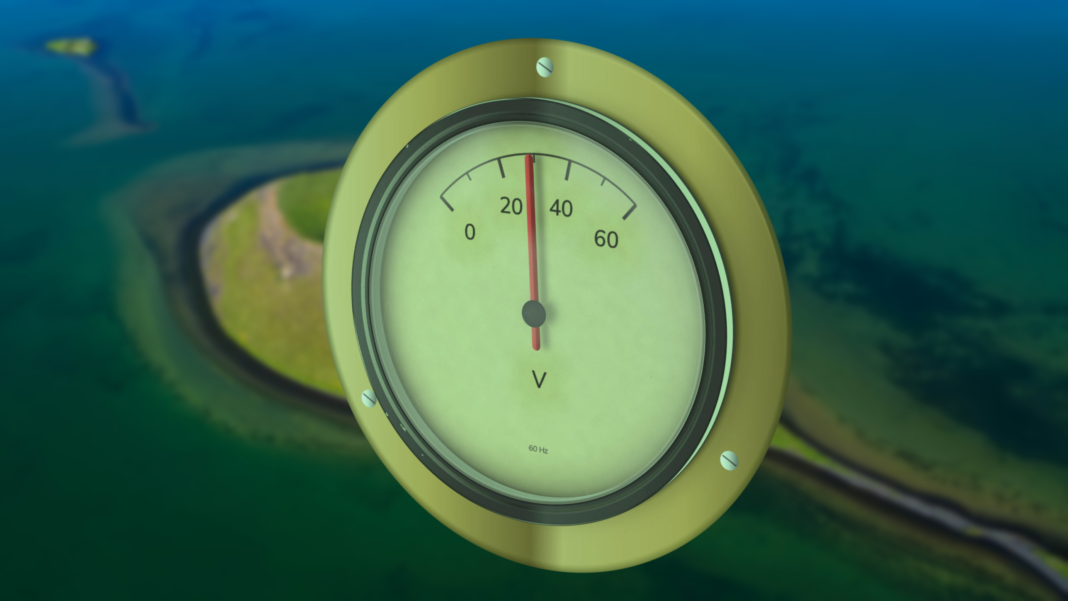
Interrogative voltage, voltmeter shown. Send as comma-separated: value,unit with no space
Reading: 30,V
